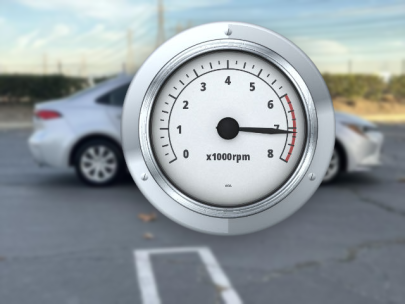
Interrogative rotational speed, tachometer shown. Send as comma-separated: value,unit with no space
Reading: 7125,rpm
